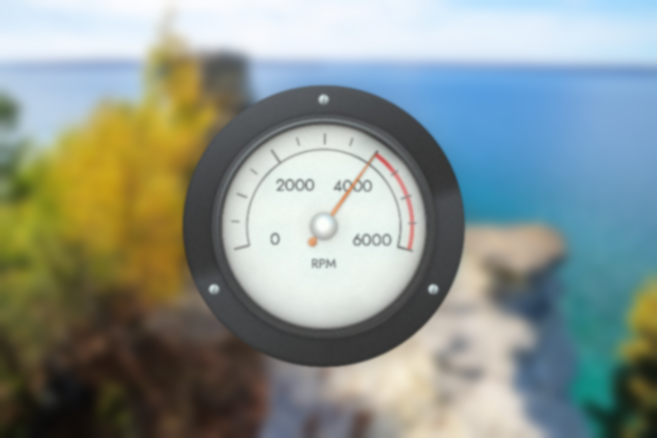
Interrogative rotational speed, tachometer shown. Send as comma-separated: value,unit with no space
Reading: 4000,rpm
